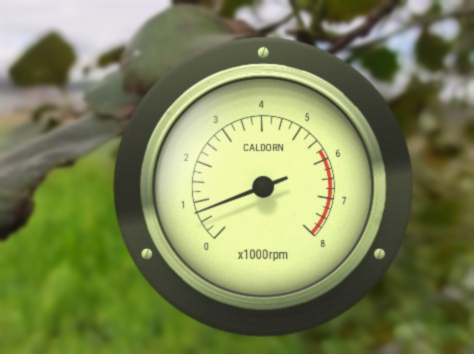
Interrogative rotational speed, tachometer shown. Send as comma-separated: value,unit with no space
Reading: 750,rpm
